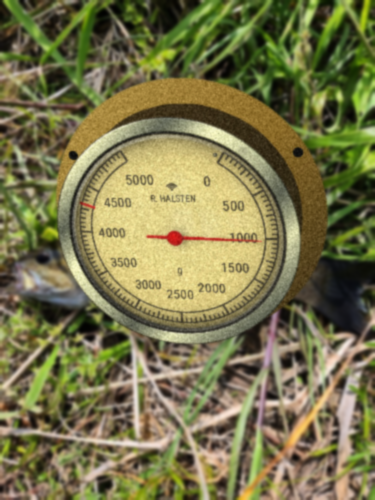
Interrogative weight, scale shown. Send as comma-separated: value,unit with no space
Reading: 1000,g
